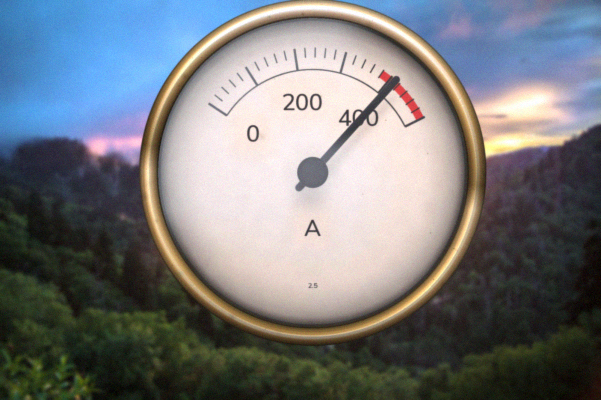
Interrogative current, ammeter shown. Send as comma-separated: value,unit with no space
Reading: 410,A
